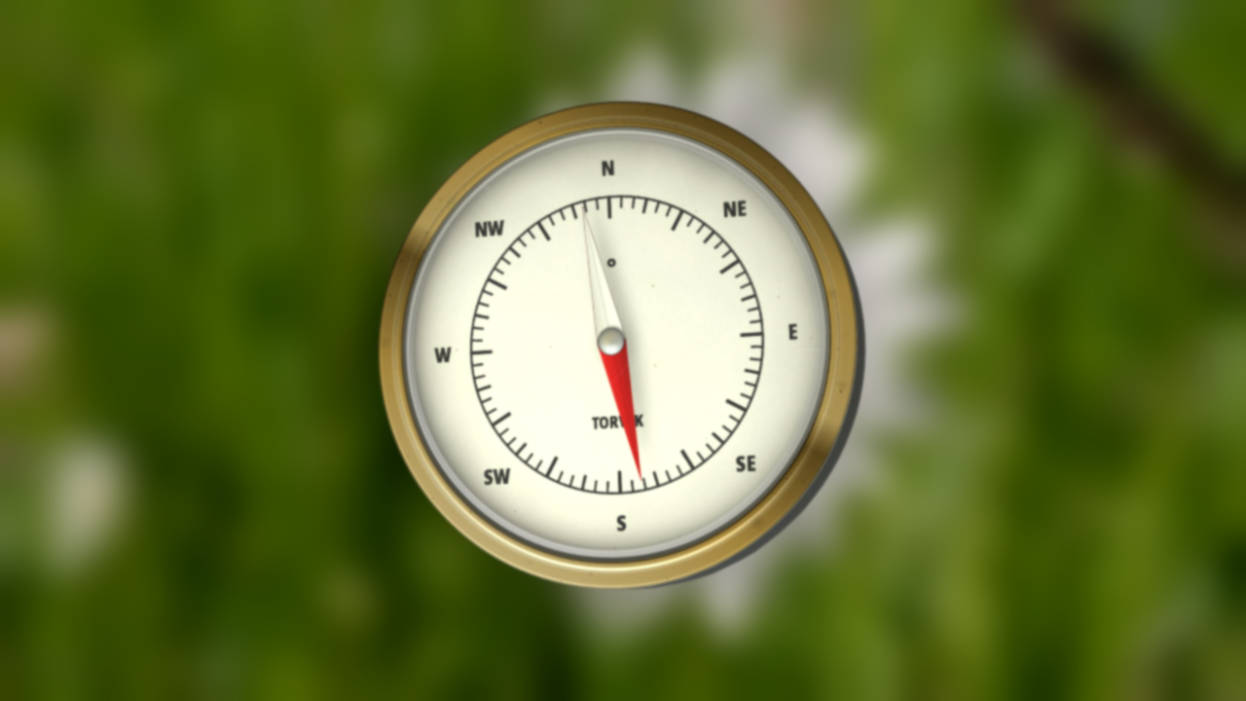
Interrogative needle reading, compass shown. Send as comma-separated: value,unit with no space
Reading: 170,°
